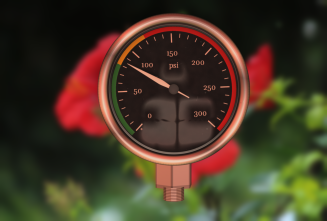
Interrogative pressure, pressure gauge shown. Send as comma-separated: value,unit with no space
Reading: 85,psi
